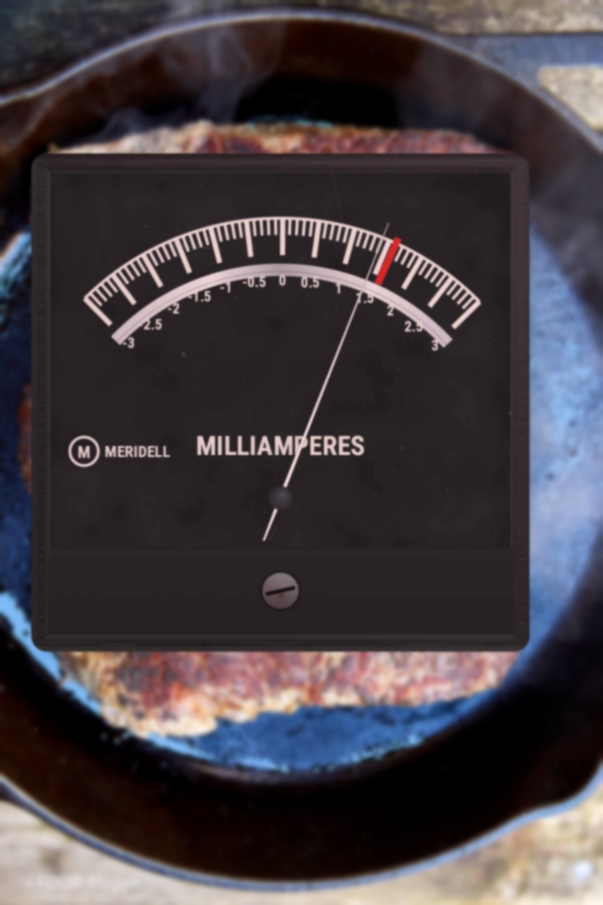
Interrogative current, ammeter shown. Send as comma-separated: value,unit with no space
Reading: 1.4,mA
